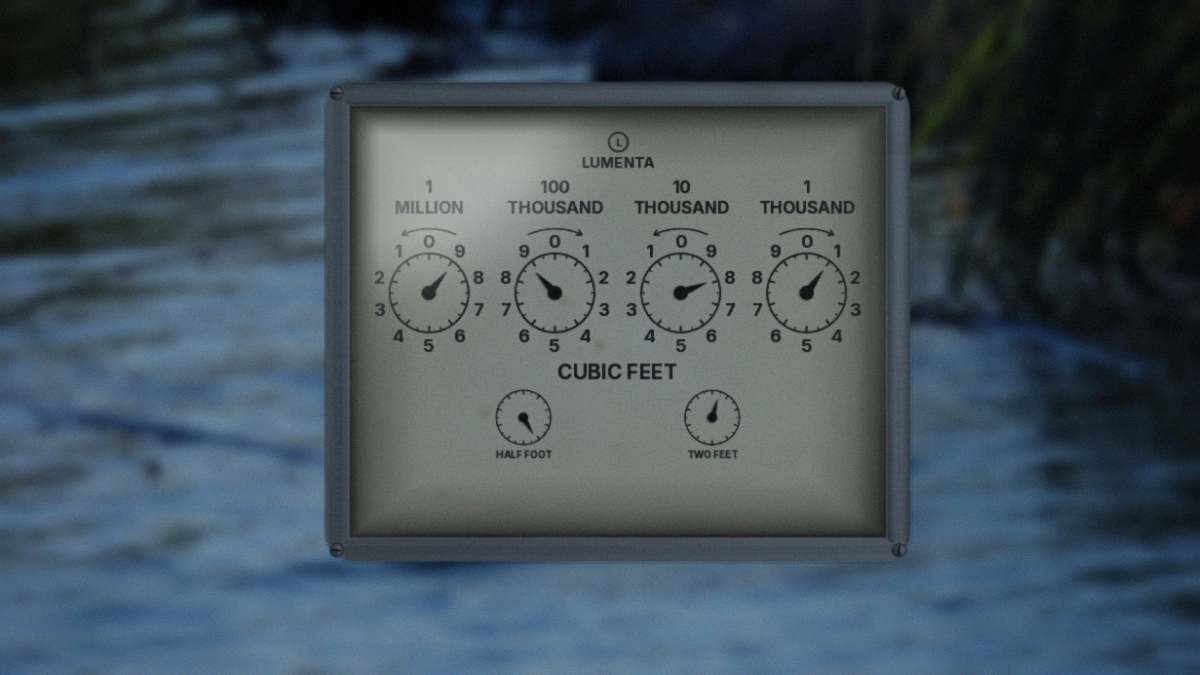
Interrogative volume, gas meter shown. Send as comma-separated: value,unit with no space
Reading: 888100,ft³
